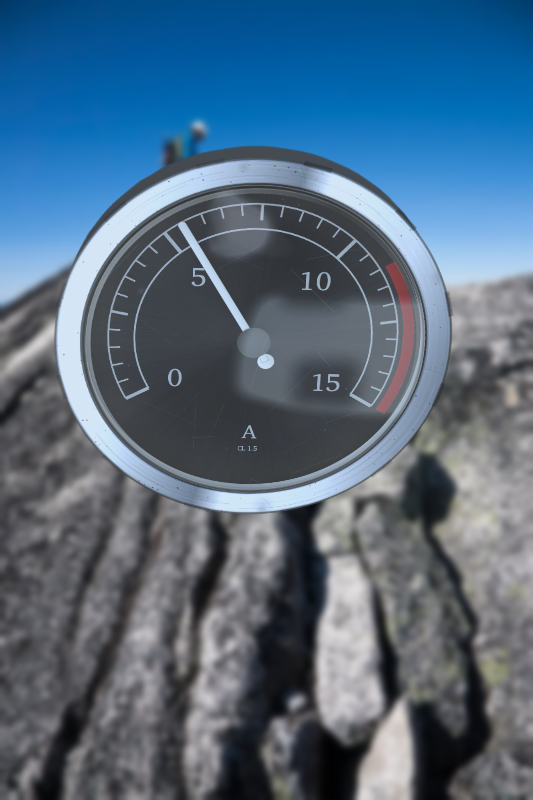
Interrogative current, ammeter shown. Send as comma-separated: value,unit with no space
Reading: 5.5,A
